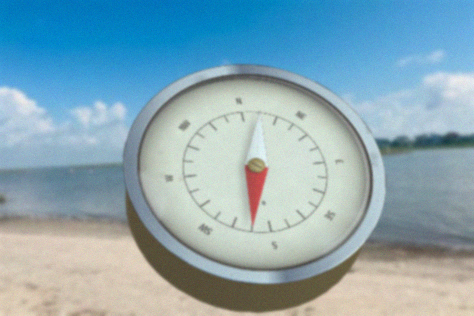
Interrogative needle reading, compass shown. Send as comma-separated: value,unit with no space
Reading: 195,°
